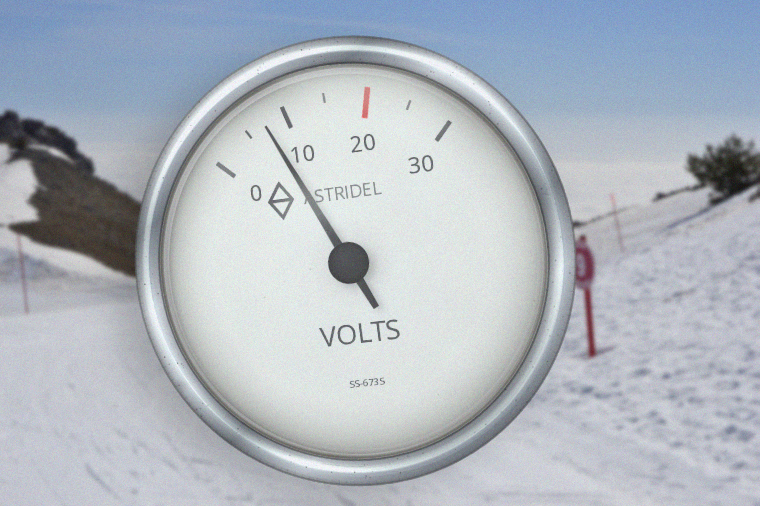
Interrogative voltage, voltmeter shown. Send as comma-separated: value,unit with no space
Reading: 7.5,V
